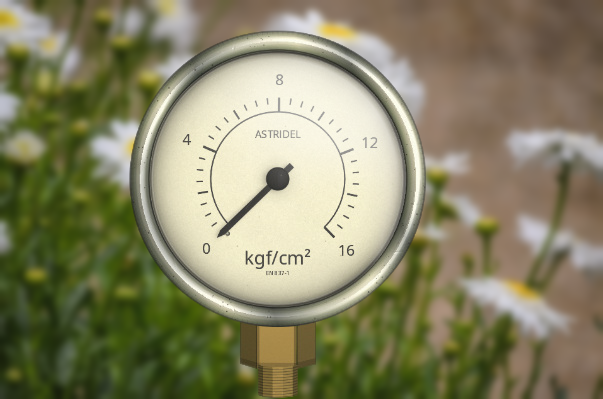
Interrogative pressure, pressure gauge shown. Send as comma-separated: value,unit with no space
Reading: 0,kg/cm²
